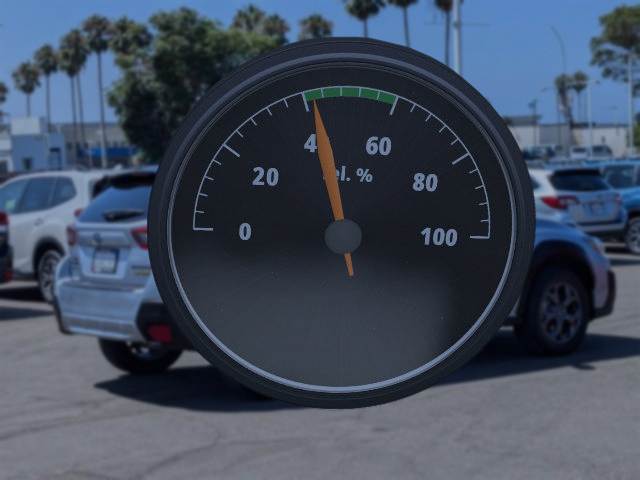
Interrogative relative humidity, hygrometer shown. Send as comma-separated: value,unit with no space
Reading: 42,%
